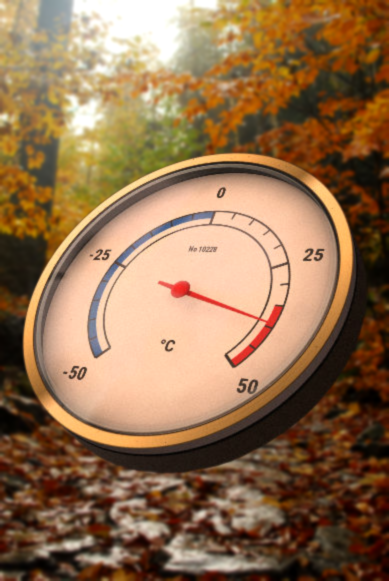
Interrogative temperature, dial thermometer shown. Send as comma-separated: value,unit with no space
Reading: 40,°C
